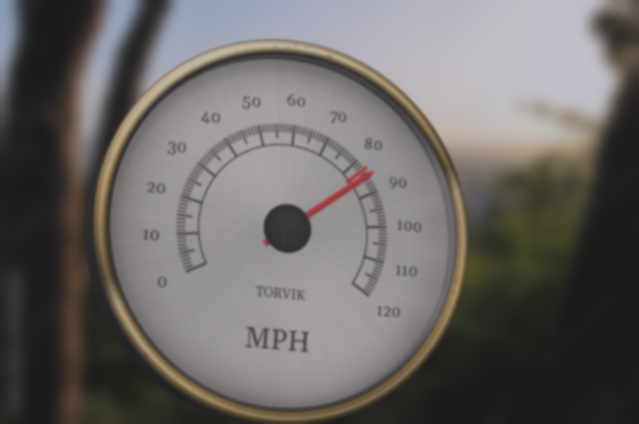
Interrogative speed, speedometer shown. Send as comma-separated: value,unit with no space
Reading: 85,mph
